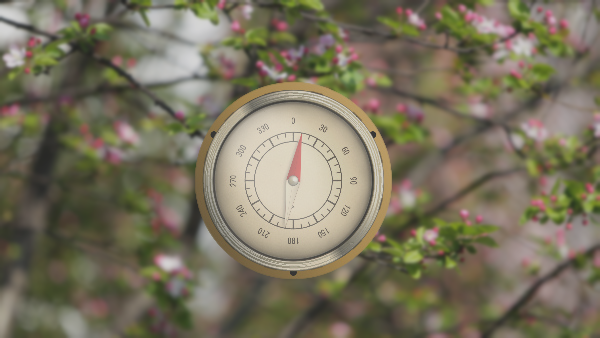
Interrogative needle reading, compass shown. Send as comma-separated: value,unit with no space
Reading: 10,°
